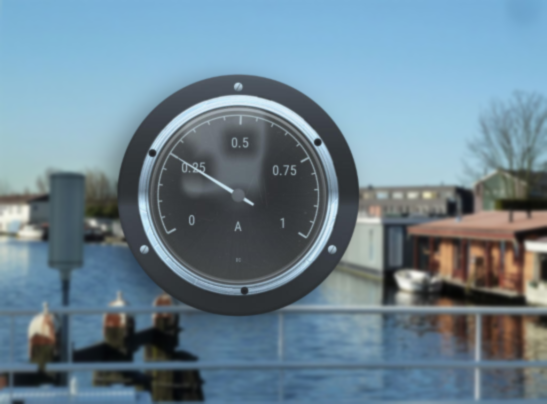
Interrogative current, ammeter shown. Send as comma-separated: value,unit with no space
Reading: 0.25,A
